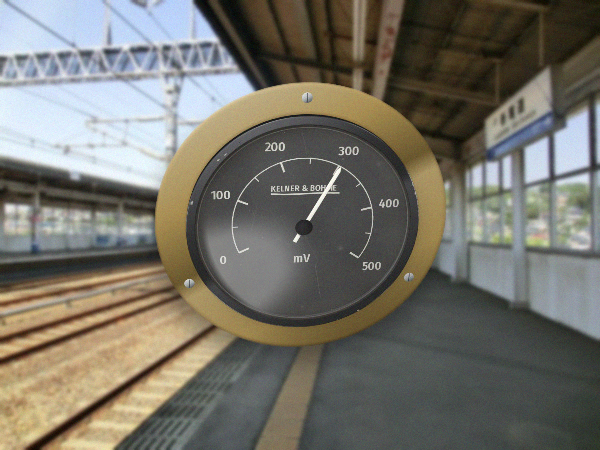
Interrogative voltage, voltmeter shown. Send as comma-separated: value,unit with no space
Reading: 300,mV
